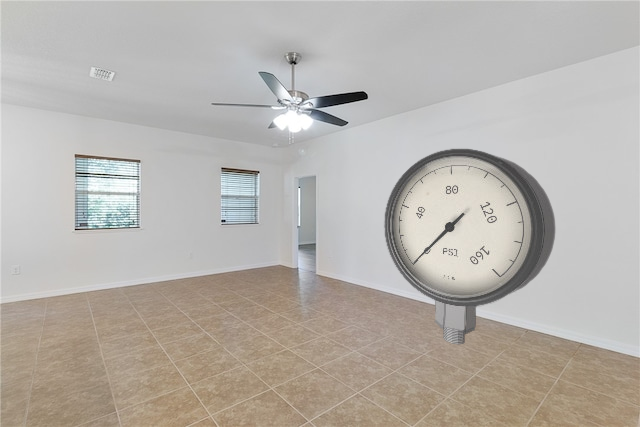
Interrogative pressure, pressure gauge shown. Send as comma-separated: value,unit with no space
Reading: 0,psi
